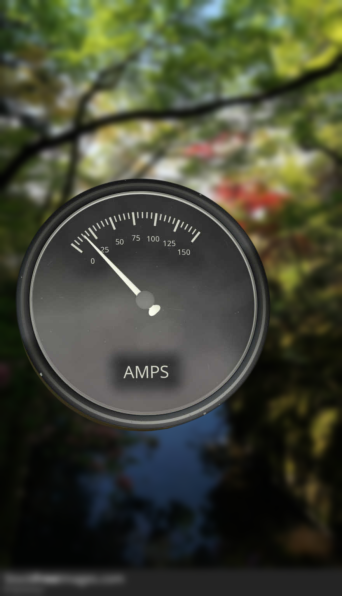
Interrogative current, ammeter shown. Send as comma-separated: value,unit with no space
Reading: 15,A
